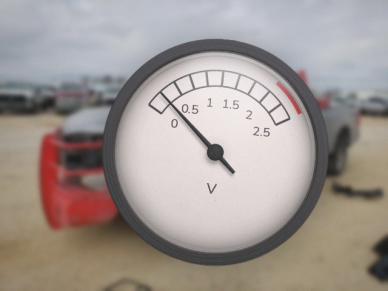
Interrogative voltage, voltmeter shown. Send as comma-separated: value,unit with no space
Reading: 0.25,V
